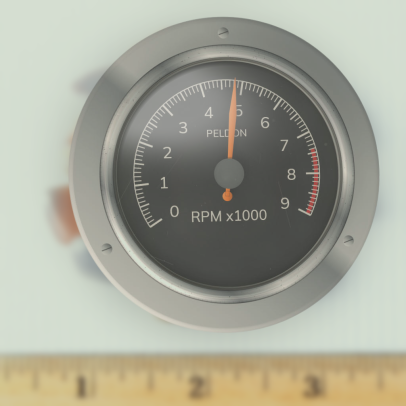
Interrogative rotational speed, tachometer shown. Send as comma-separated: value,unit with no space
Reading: 4800,rpm
